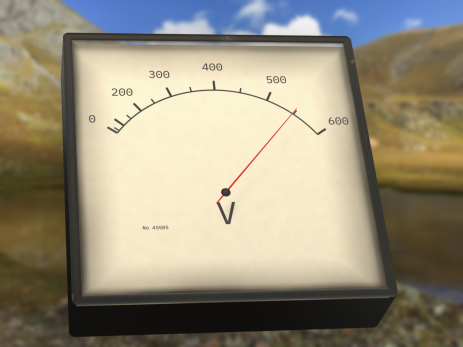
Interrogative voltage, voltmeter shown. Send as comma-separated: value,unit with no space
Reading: 550,V
